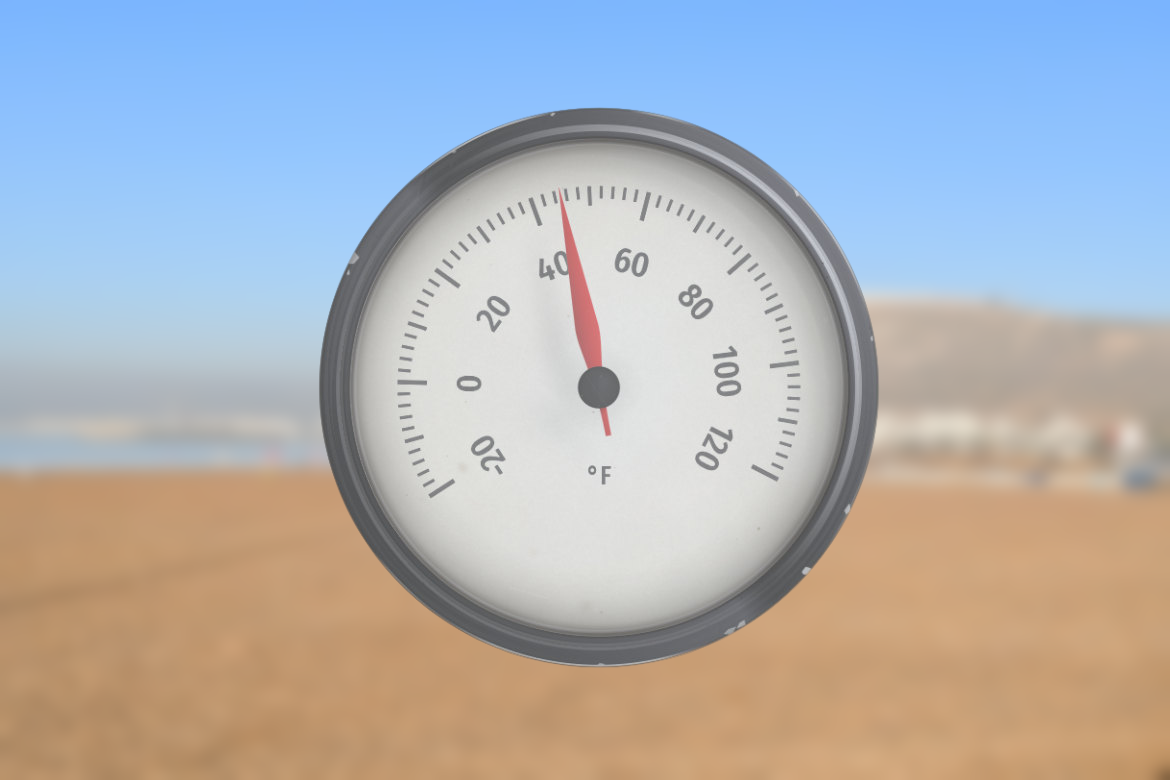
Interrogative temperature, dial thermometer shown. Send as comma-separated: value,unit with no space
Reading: 45,°F
